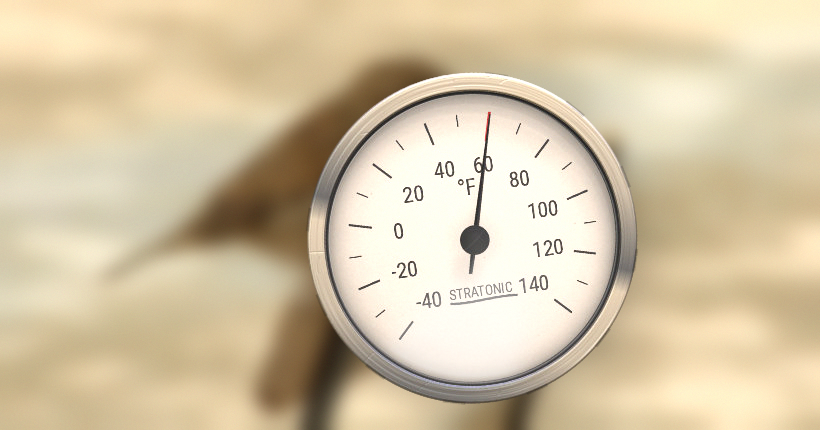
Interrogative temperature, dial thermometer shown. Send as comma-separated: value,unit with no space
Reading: 60,°F
